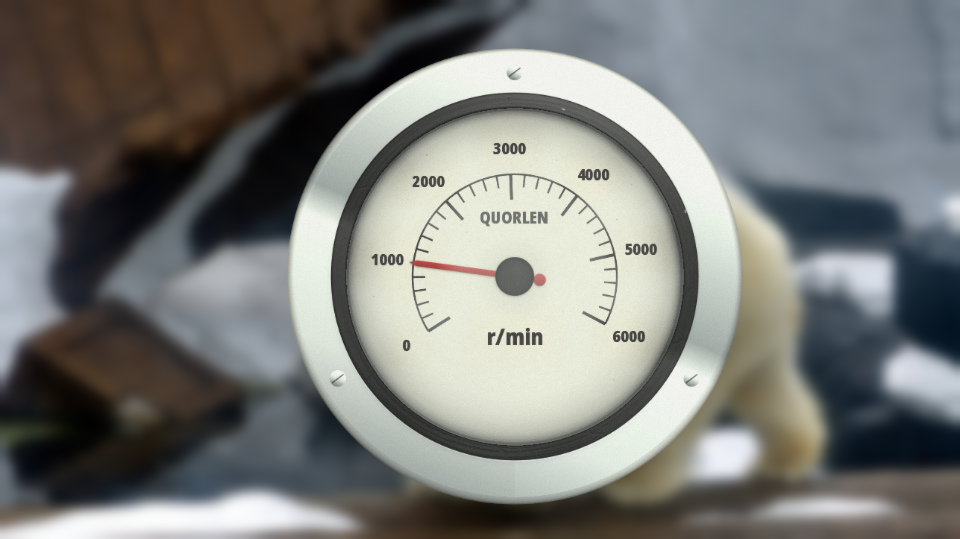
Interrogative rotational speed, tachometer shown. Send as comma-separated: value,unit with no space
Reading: 1000,rpm
